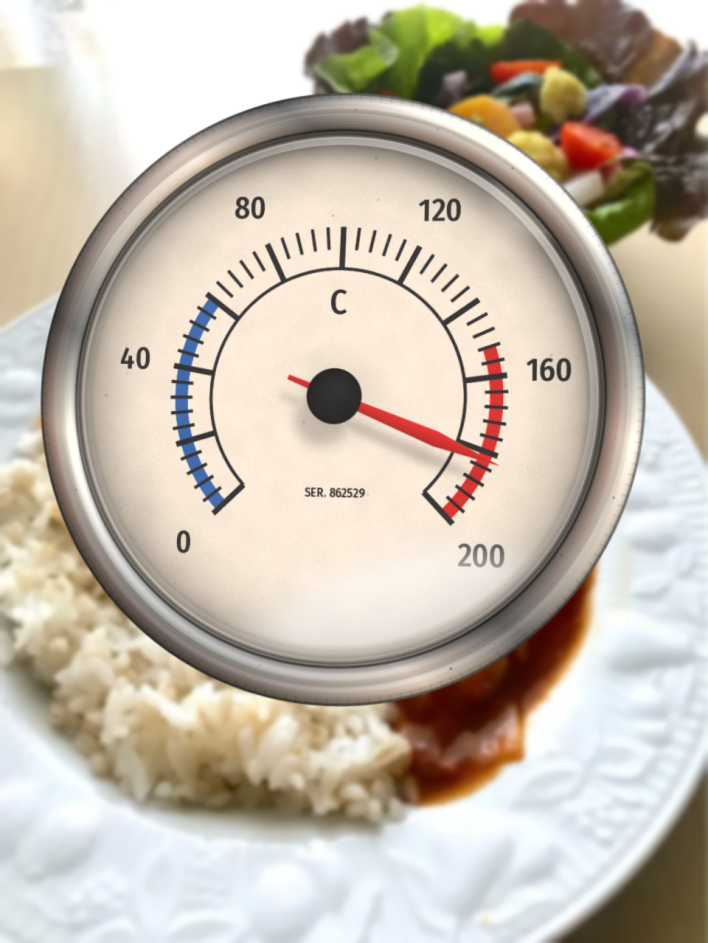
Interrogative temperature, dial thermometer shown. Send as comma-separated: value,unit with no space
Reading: 182,°C
